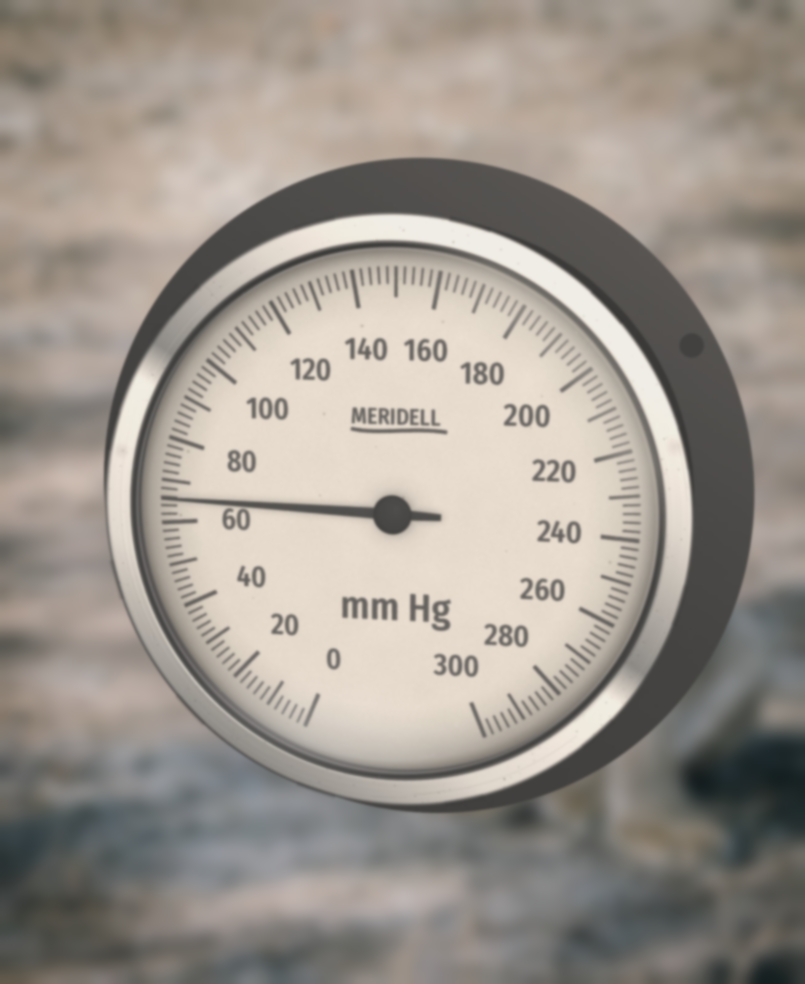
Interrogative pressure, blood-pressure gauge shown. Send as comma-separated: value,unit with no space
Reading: 66,mmHg
